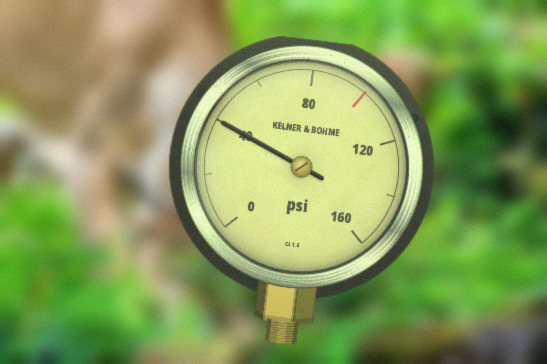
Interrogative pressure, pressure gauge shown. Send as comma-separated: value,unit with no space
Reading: 40,psi
